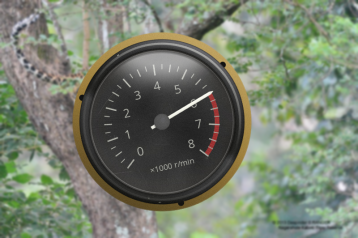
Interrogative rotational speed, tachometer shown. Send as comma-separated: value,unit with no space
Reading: 6000,rpm
